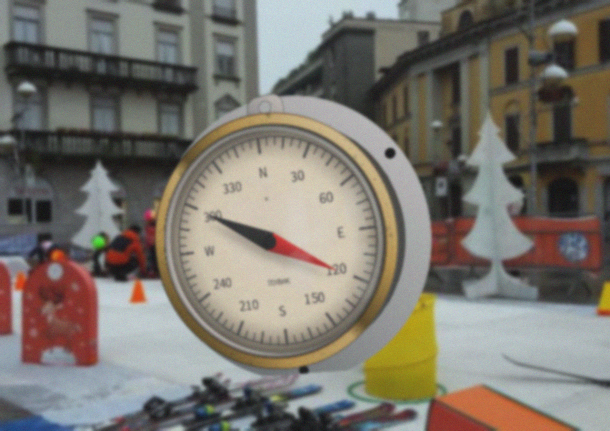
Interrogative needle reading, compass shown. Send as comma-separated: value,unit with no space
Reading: 120,°
